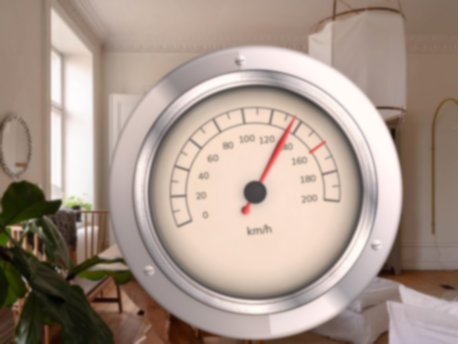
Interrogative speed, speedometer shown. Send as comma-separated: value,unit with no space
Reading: 135,km/h
